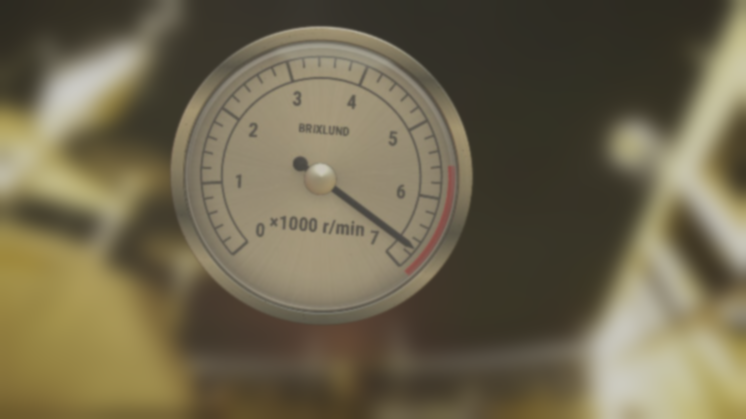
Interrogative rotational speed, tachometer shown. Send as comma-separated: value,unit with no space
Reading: 6700,rpm
